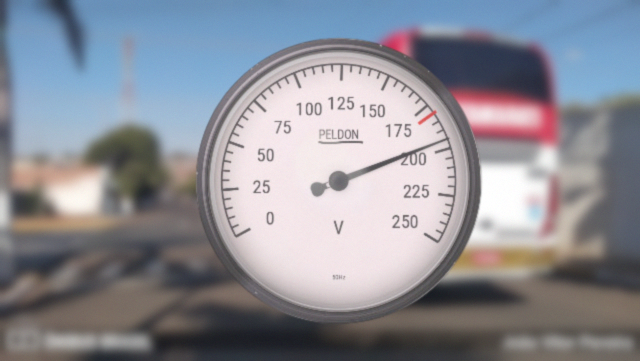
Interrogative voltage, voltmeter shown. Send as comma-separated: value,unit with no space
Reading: 195,V
